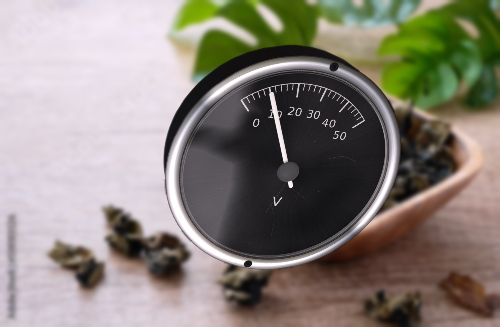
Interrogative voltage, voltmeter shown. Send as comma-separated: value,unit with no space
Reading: 10,V
